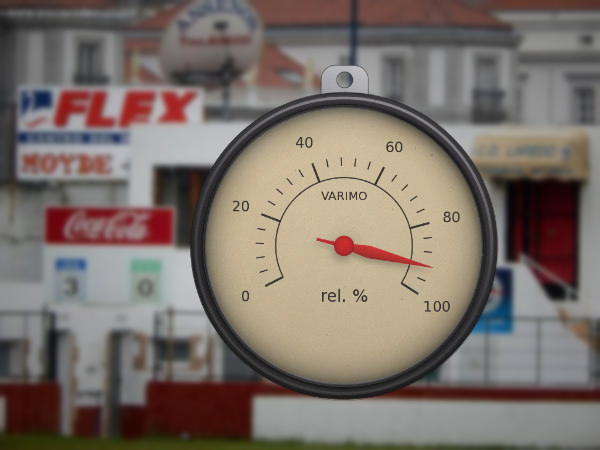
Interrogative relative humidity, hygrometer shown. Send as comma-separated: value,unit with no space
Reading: 92,%
